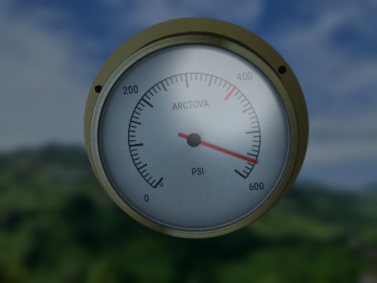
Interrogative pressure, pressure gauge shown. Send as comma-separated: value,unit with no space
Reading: 560,psi
